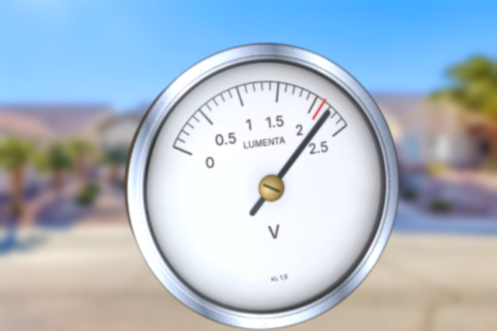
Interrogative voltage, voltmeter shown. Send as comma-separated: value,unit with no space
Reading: 2.2,V
